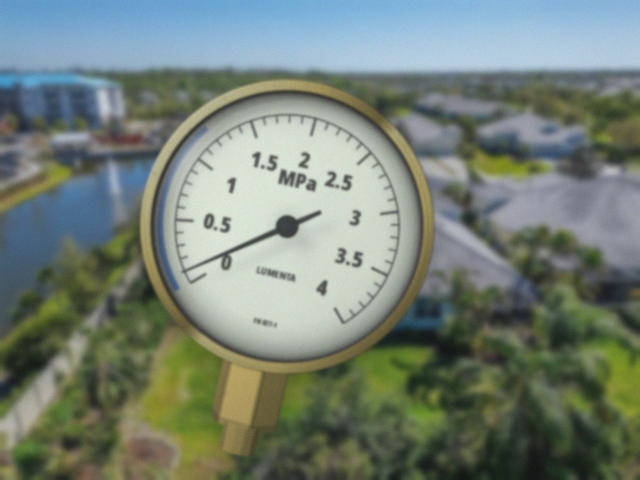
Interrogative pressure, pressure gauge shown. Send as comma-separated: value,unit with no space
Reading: 0.1,MPa
